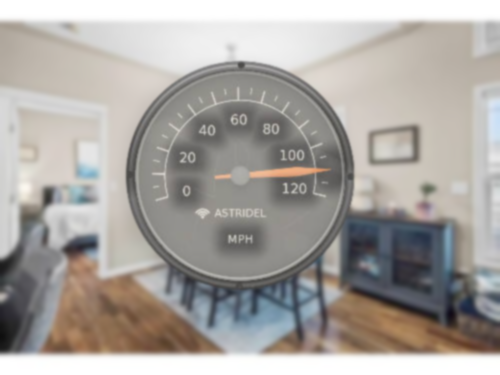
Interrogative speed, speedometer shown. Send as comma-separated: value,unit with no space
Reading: 110,mph
